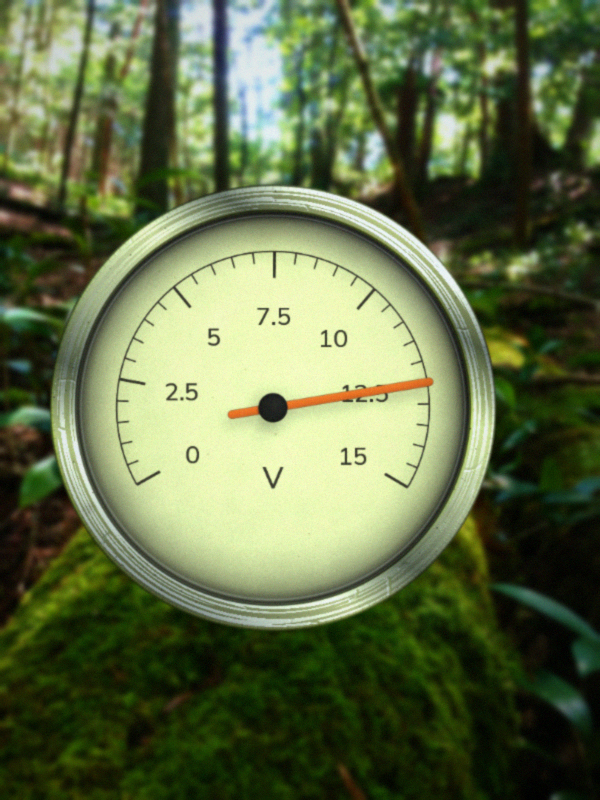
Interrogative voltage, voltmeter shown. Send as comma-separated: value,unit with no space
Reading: 12.5,V
